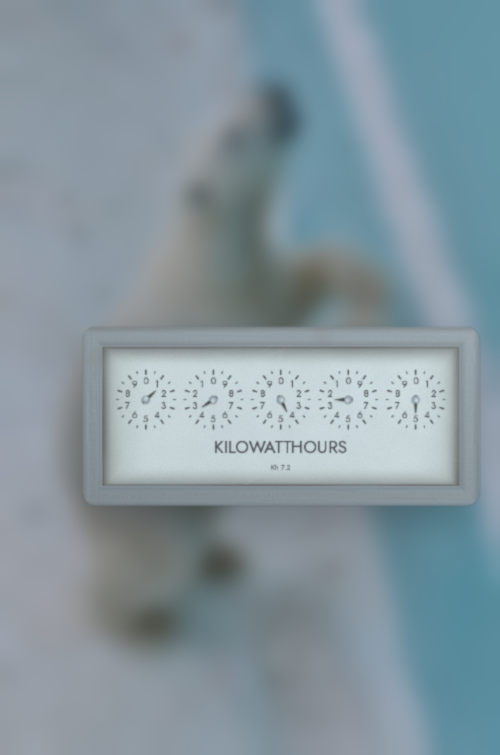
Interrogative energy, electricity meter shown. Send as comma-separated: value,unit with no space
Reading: 13425,kWh
